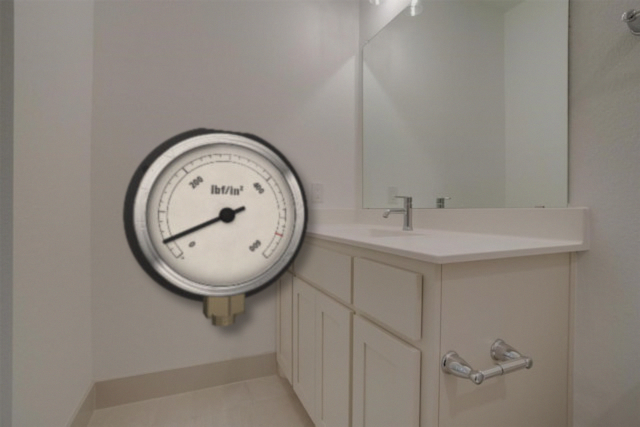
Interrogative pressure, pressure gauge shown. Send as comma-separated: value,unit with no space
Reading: 40,psi
